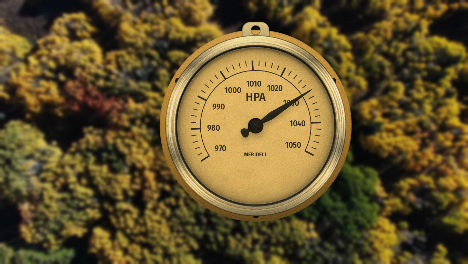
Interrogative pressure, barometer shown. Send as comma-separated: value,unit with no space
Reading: 1030,hPa
